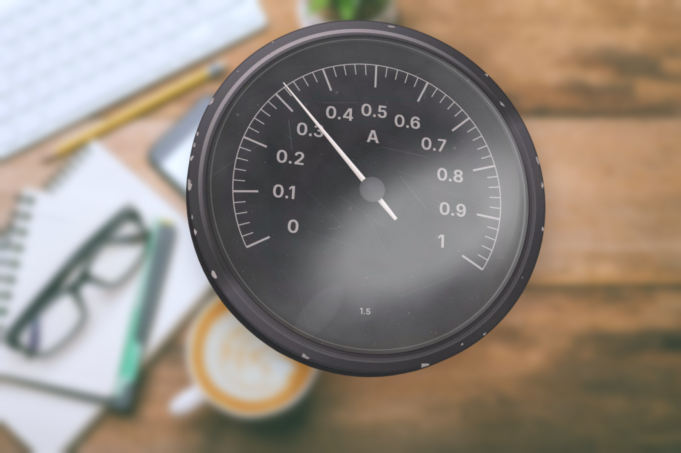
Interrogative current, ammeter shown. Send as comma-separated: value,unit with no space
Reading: 0.32,A
